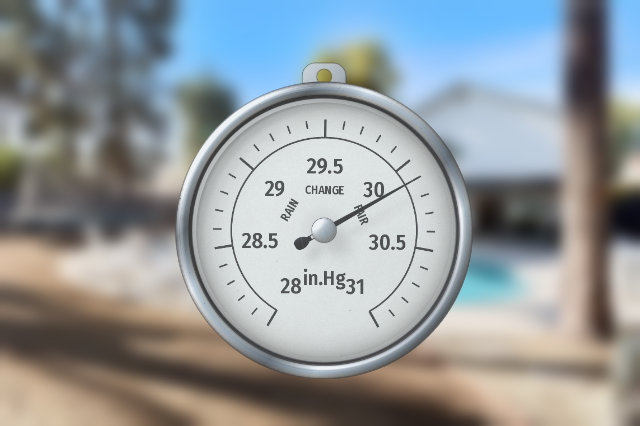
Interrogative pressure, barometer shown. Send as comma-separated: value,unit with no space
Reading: 30.1,inHg
